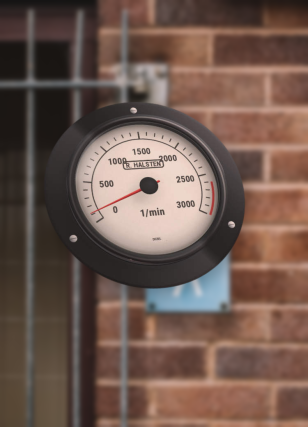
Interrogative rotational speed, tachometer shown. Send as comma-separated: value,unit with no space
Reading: 100,rpm
